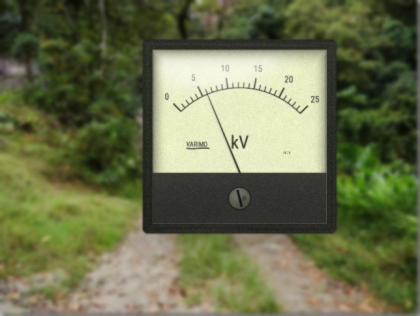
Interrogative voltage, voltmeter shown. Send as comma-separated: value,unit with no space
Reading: 6,kV
